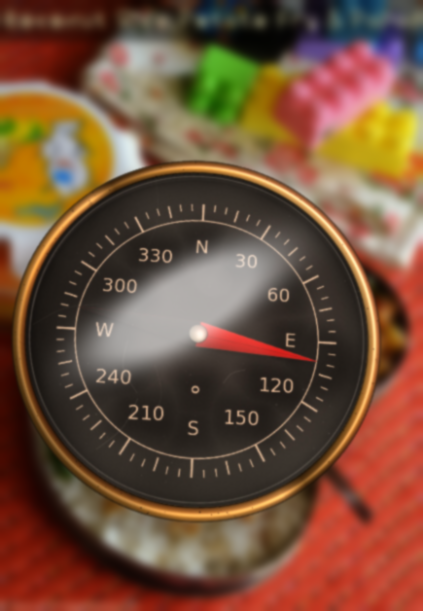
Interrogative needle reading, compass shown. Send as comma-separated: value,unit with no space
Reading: 100,°
